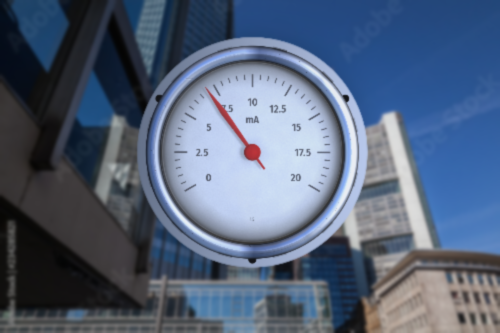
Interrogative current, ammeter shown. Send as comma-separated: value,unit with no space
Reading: 7,mA
